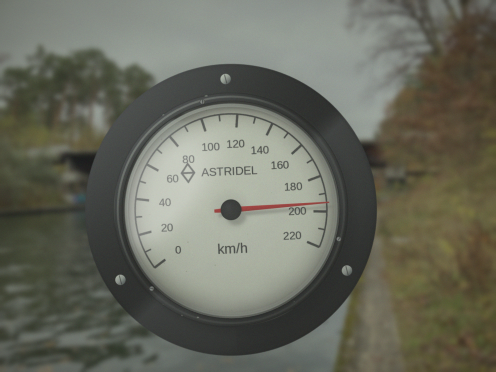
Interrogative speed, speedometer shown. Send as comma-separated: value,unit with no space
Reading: 195,km/h
